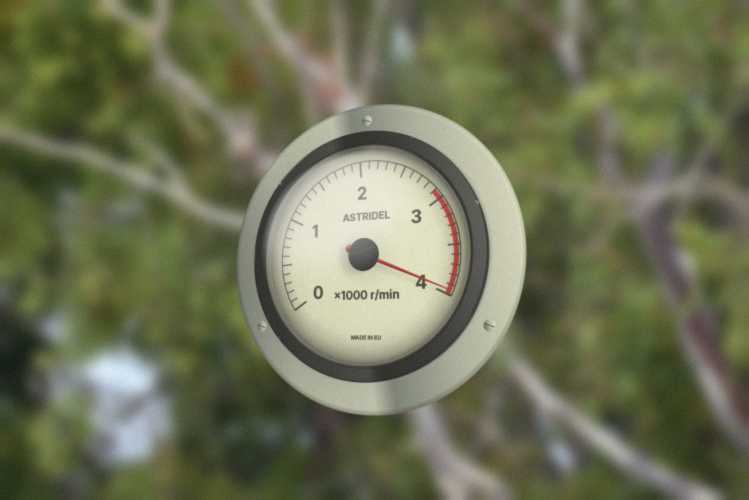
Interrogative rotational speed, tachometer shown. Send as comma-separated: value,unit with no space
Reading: 3950,rpm
